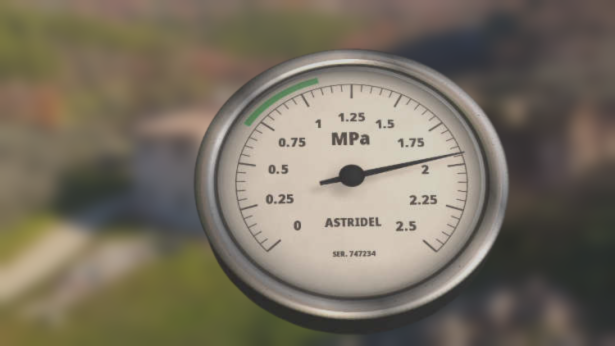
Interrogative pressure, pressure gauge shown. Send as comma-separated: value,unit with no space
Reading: 1.95,MPa
